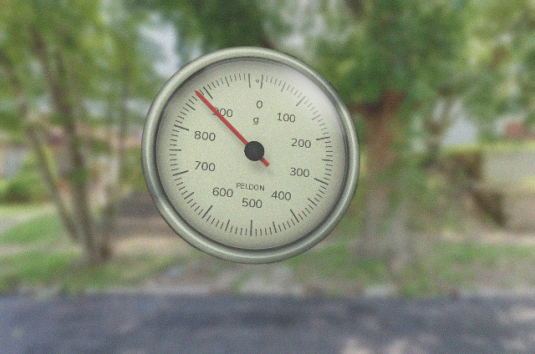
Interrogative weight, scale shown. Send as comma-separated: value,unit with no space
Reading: 880,g
